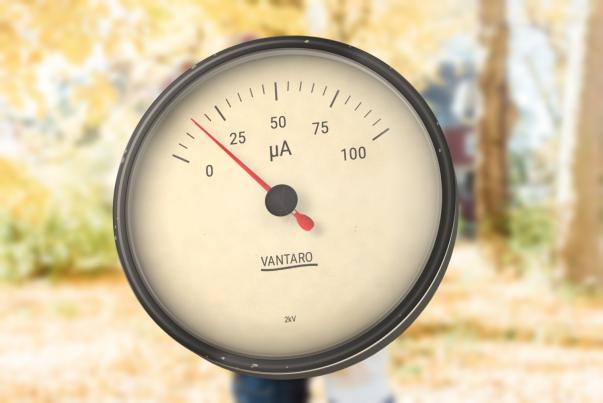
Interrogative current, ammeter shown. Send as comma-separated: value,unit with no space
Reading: 15,µA
